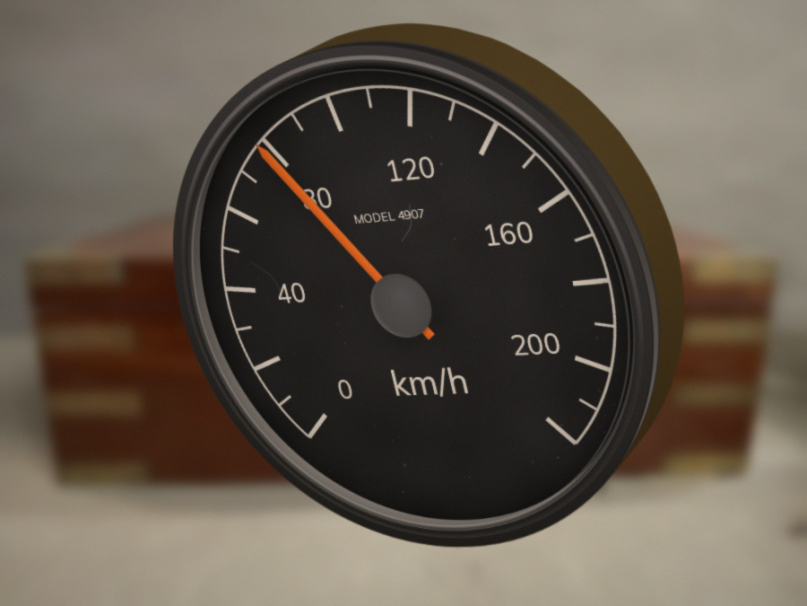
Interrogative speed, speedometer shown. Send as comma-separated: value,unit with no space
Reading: 80,km/h
